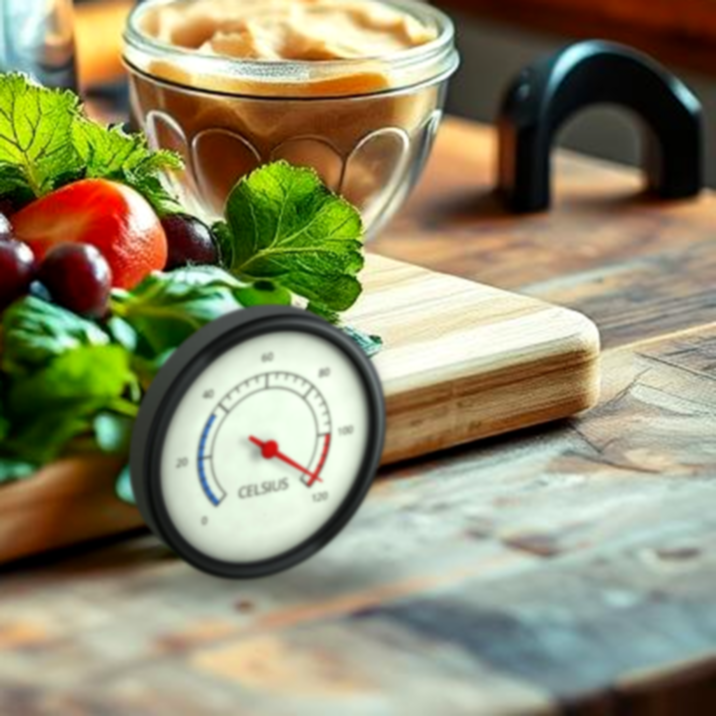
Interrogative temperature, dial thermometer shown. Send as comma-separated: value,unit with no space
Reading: 116,°C
